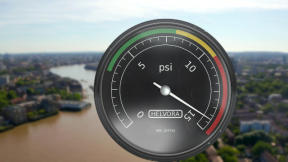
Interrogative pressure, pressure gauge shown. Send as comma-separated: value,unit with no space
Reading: 14.25,psi
